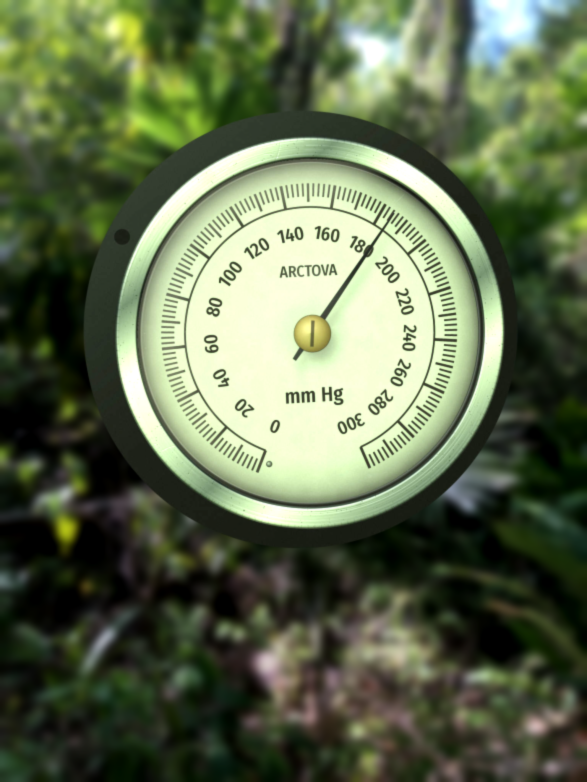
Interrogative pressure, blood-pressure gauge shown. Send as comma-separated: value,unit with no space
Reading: 184,mmHg
